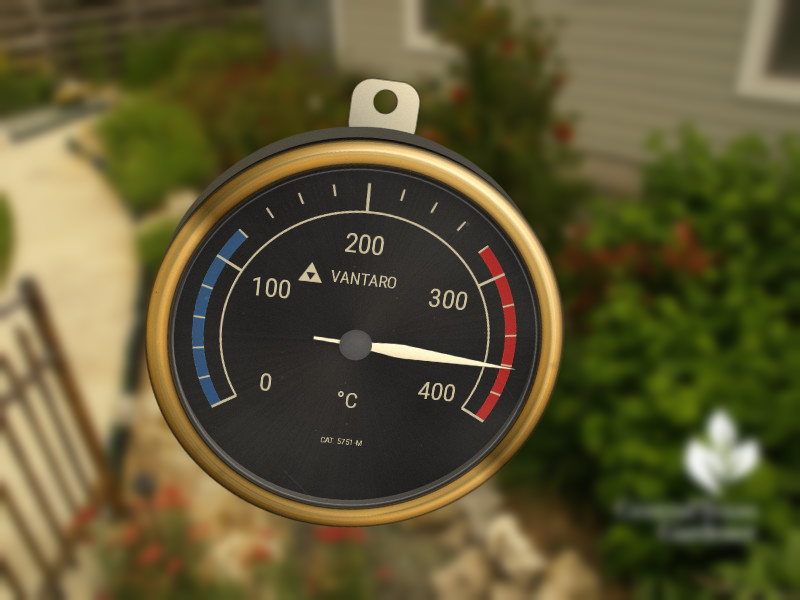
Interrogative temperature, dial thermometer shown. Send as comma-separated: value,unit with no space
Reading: 360,°C
